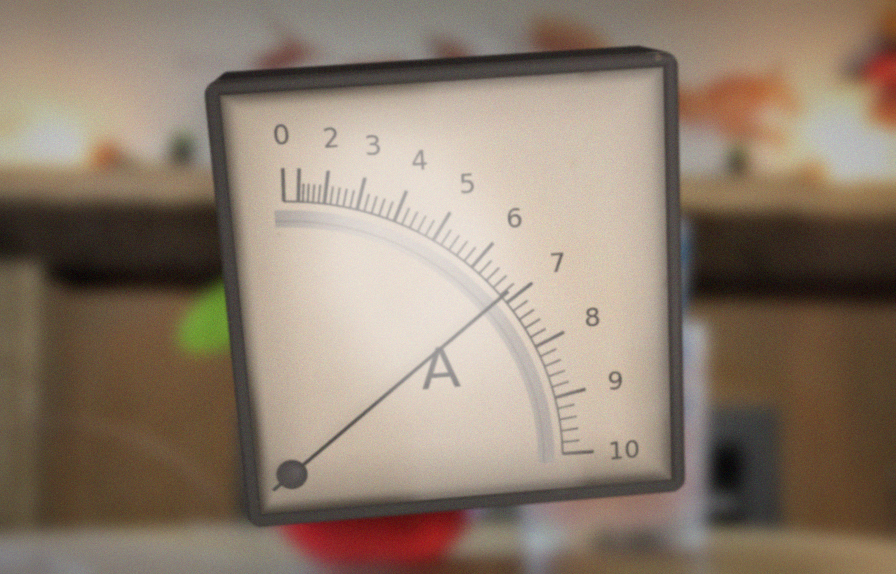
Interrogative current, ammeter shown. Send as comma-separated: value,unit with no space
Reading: 6.8,A
